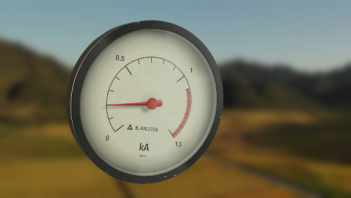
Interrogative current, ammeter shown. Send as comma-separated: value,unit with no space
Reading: 0.2,kA
